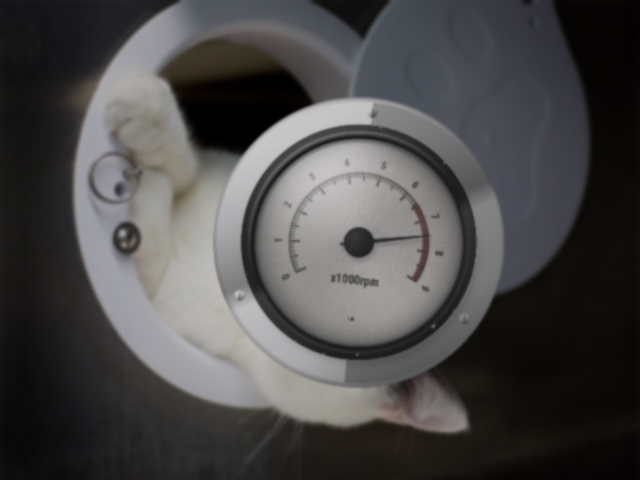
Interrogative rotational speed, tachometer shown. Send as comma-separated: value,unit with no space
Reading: 7500,rpm
